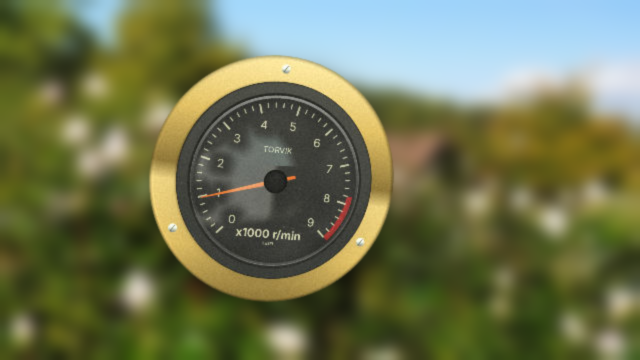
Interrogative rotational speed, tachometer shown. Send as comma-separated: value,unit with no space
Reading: 1000,rpm
